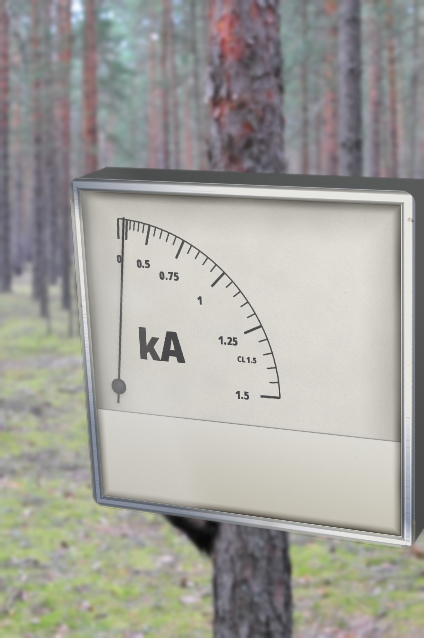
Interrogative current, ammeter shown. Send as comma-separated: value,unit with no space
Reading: 0.25,kA
